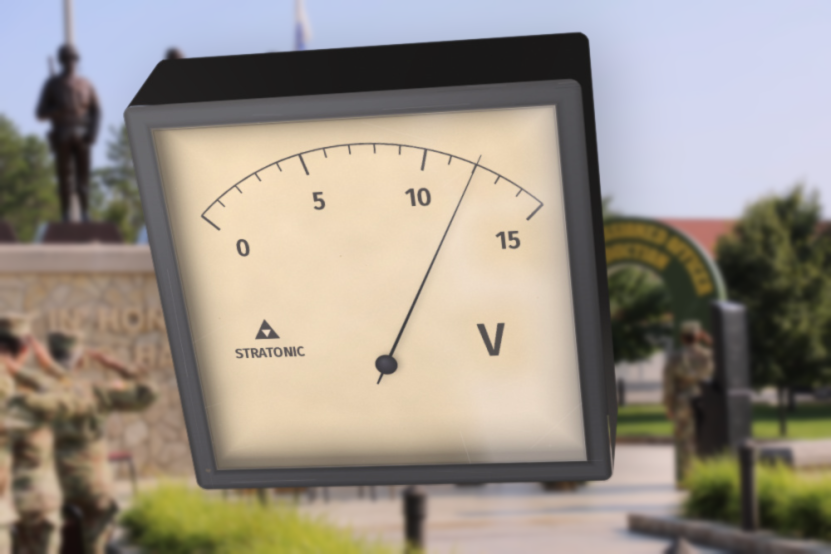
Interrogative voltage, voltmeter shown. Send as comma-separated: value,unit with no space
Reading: 12,V
